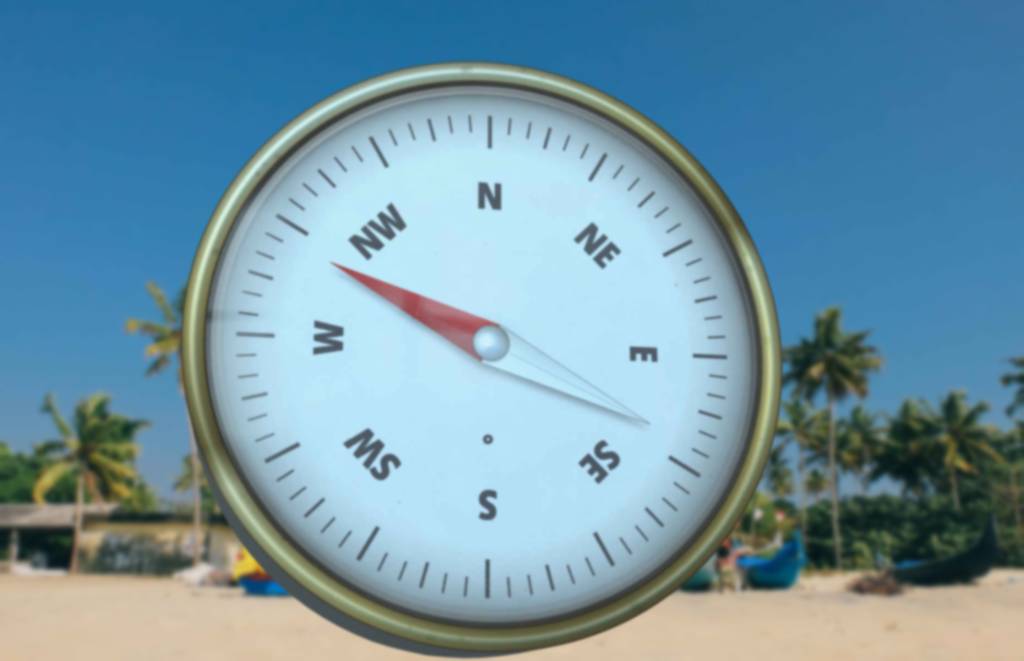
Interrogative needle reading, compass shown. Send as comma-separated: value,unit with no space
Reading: 295,°
